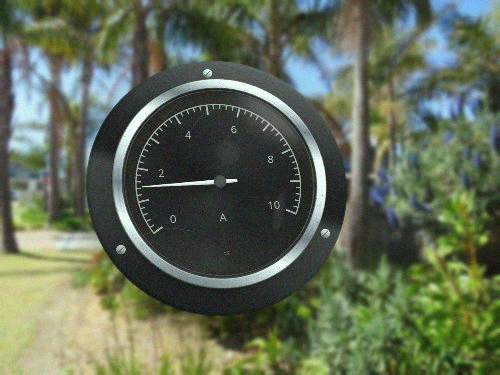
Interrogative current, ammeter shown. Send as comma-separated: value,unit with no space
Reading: 1.4,A
